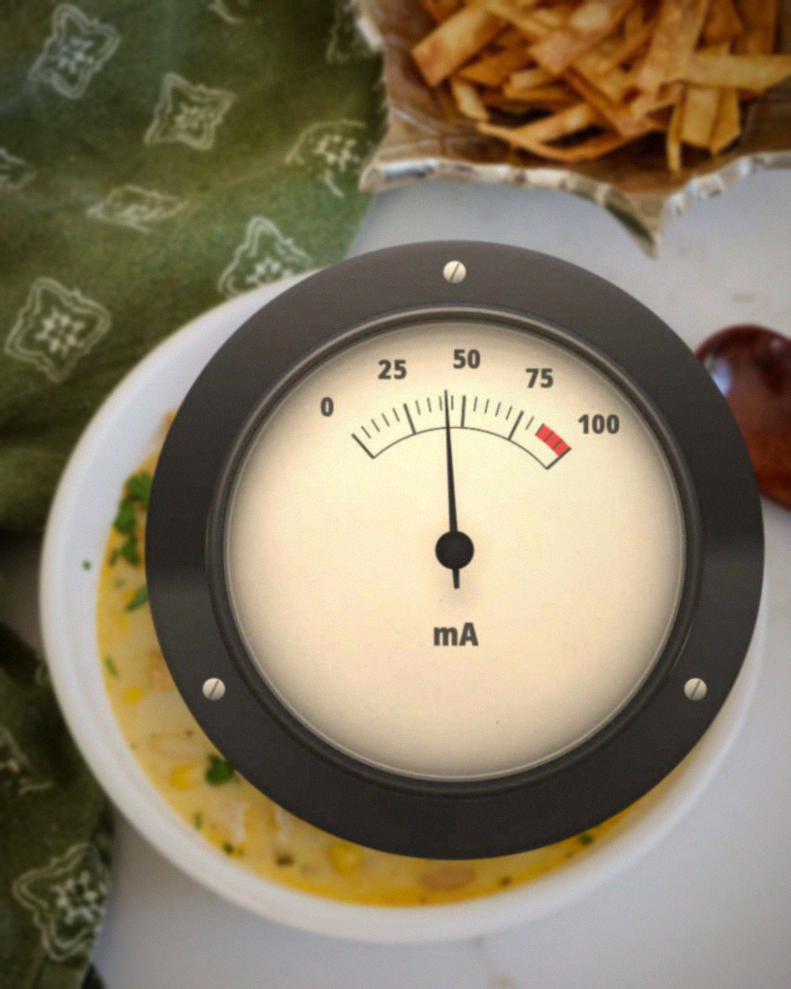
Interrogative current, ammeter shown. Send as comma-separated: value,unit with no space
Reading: 42.5,mA
